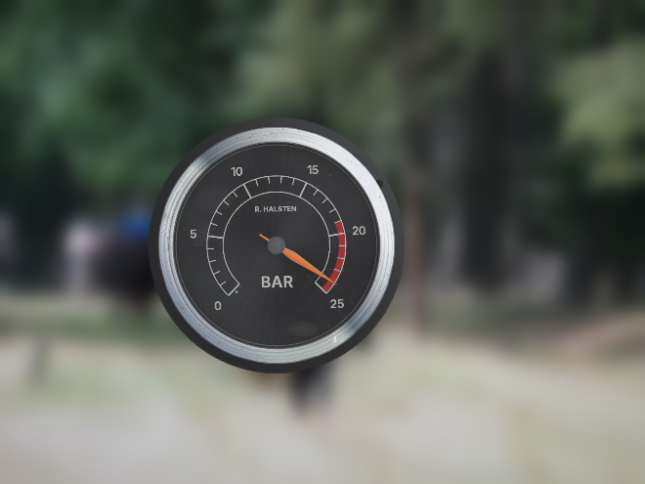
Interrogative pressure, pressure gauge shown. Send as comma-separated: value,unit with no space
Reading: 24,bar
